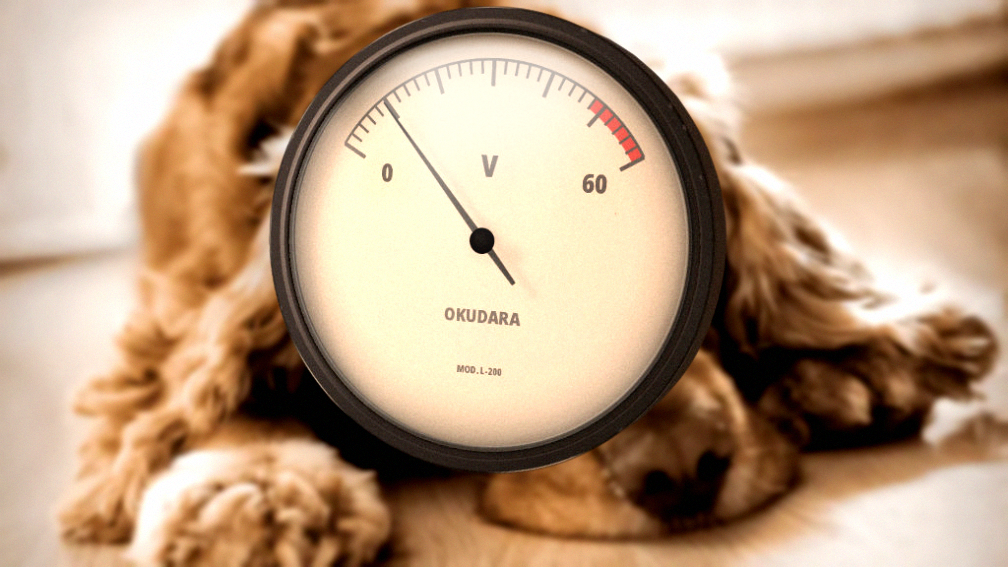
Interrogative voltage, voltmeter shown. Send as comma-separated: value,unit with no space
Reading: 10,V
